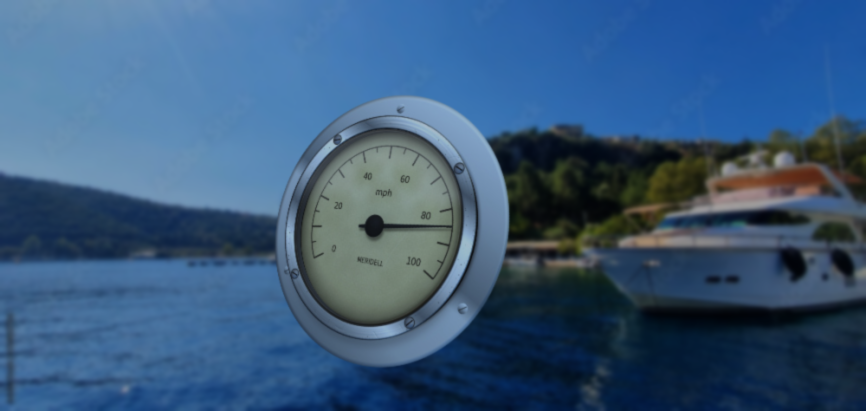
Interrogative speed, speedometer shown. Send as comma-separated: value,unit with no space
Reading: 85,mph
